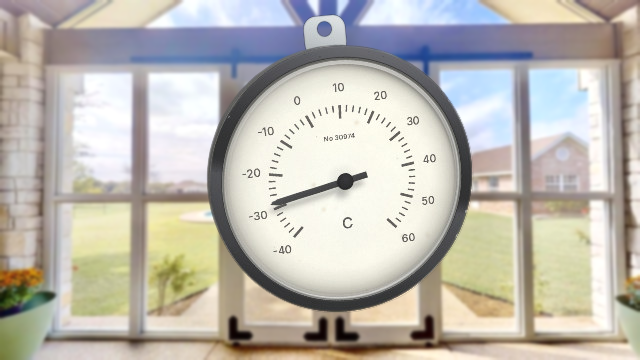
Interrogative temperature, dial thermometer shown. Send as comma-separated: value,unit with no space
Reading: -28,°C
